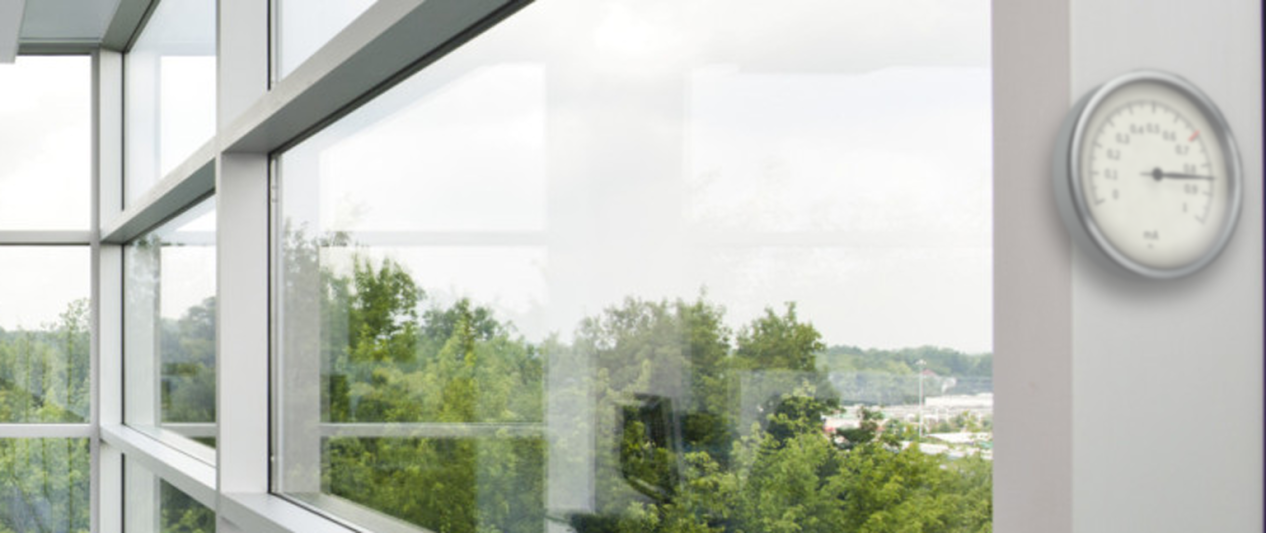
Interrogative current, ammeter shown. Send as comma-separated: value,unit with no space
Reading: 0.85,mA
